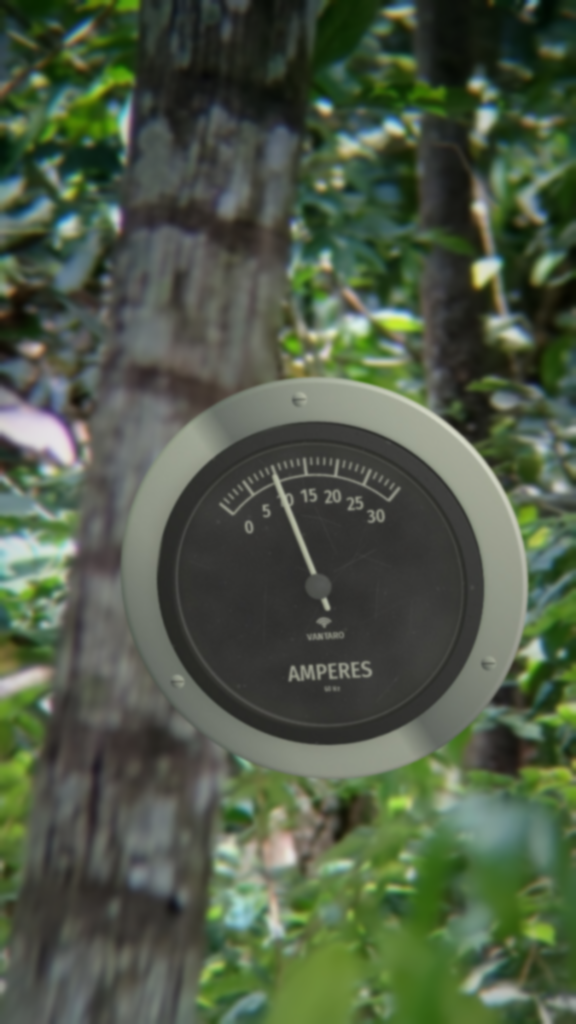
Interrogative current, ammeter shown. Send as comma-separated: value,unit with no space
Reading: 10,A
